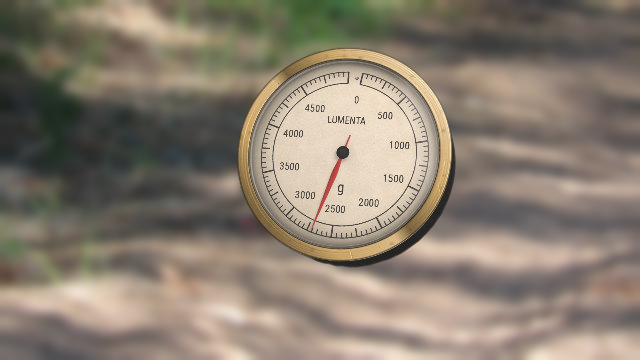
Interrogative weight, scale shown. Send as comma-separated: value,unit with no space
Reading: 2700,g
